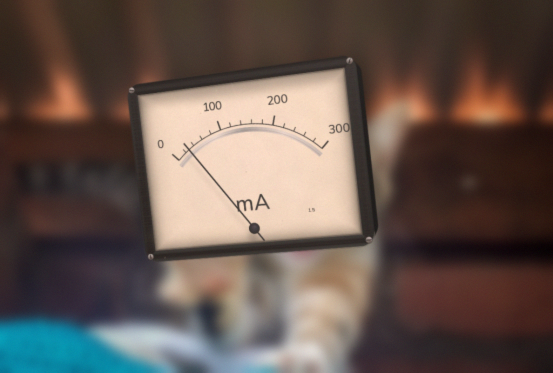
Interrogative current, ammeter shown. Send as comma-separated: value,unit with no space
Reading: 30,mA
